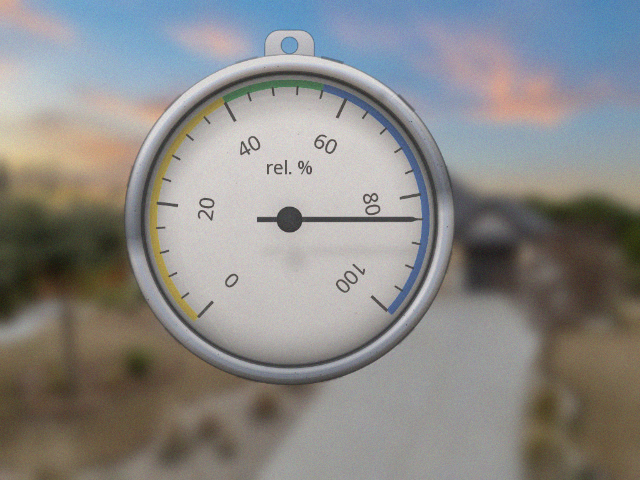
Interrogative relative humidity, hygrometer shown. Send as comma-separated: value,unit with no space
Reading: 84,%
